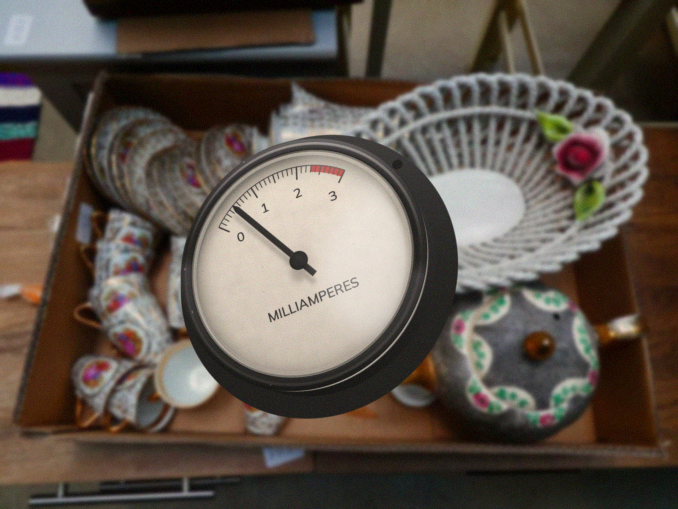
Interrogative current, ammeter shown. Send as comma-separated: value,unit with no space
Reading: 0.5,mA
